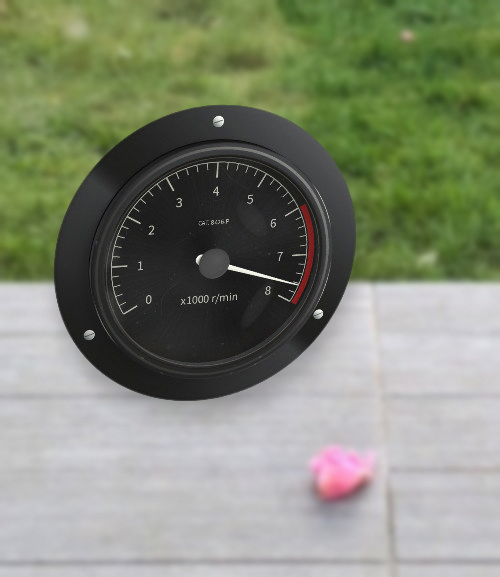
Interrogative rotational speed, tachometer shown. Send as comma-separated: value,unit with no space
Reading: 7600,rpm
